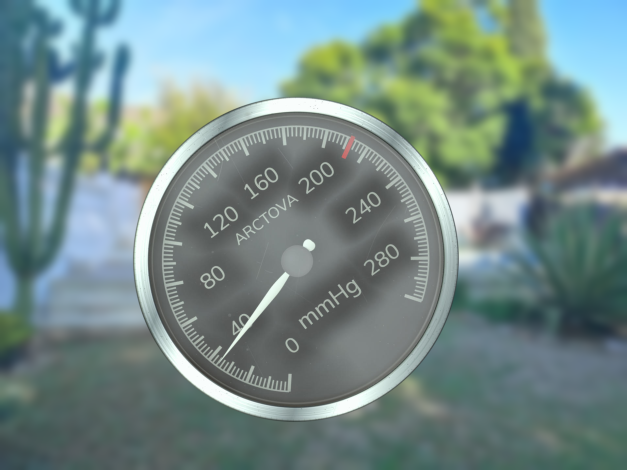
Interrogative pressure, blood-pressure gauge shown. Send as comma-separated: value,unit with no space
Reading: 36,mmHg
